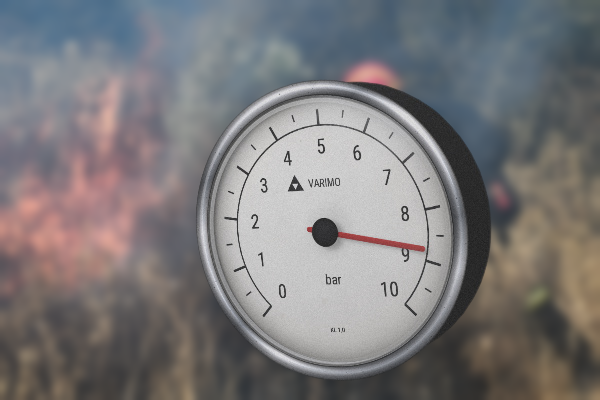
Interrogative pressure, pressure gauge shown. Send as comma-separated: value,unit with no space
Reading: 8.75,bar
